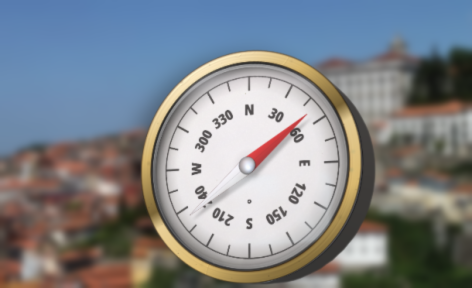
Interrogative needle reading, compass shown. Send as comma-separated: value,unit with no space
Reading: 52.5,°
